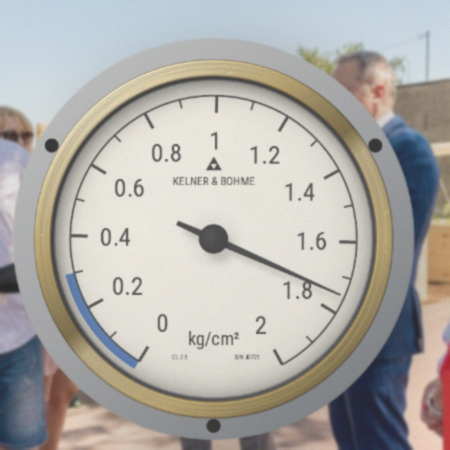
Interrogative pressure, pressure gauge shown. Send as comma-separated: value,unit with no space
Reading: 1.75,kg/cm²
